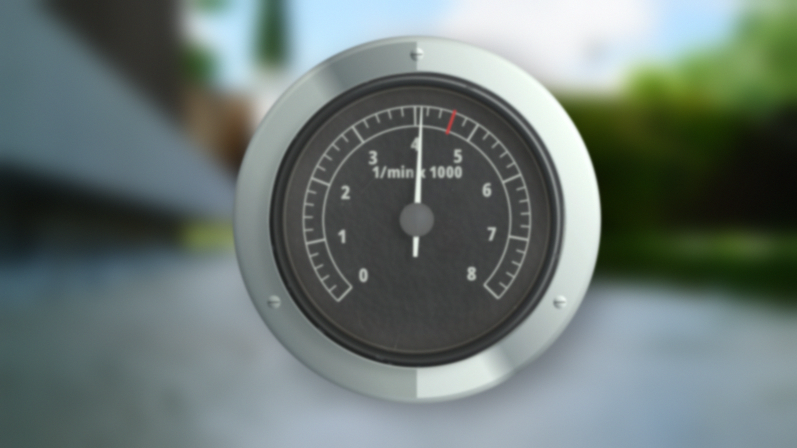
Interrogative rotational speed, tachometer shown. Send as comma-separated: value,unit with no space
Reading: 4100,rpm
